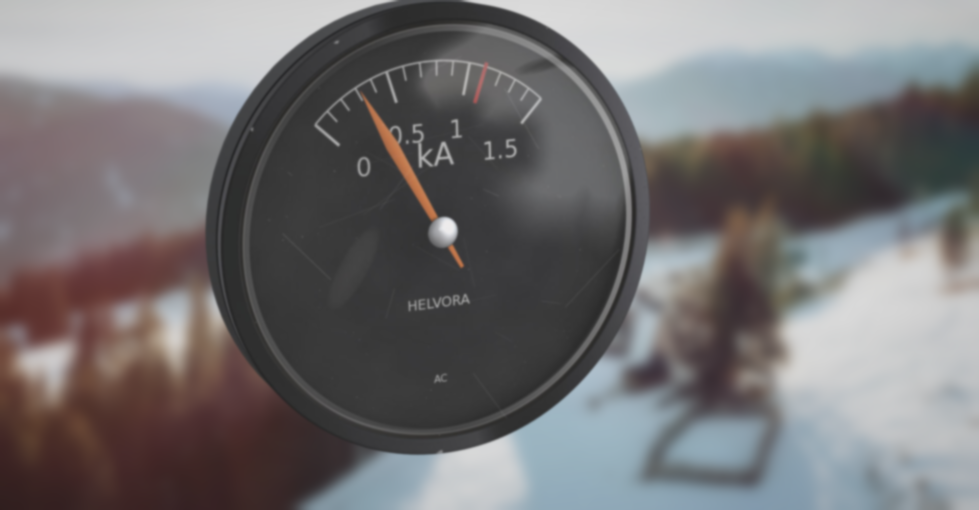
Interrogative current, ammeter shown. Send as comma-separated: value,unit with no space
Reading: 0.3,kA
